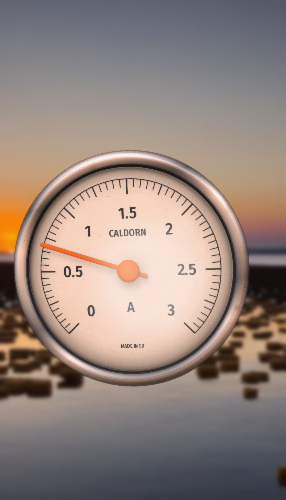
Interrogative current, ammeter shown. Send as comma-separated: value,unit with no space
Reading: 0.7,A
